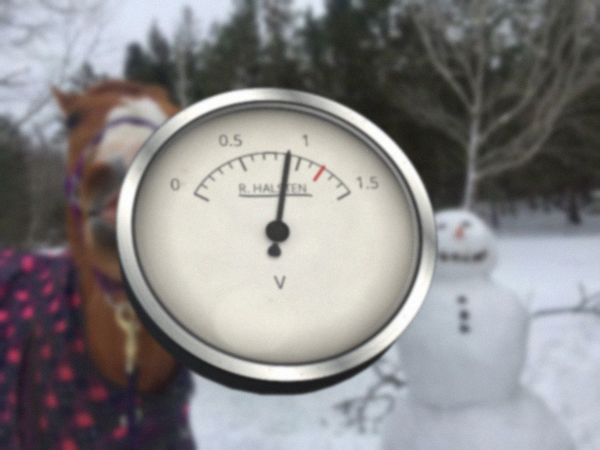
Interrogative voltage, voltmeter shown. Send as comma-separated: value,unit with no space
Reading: 0.9,V
